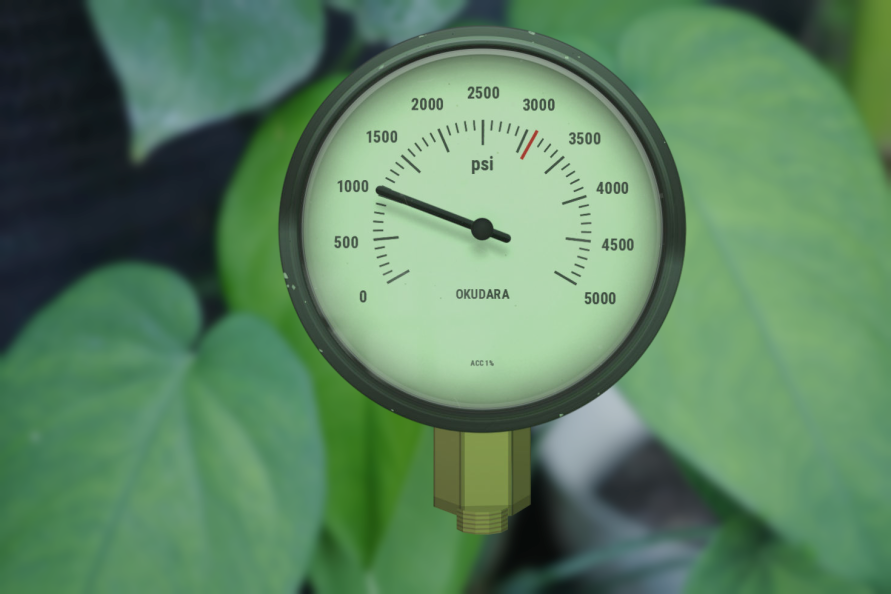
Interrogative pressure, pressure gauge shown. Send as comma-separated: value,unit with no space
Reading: 1050,psi
